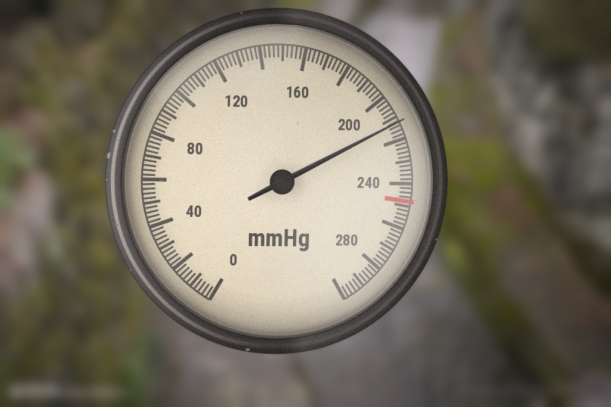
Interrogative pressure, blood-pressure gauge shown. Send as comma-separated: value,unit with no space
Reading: 212,mmHg
